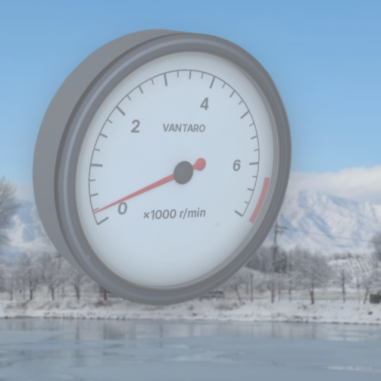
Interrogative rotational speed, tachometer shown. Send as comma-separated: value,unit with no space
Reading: 250,rpm
